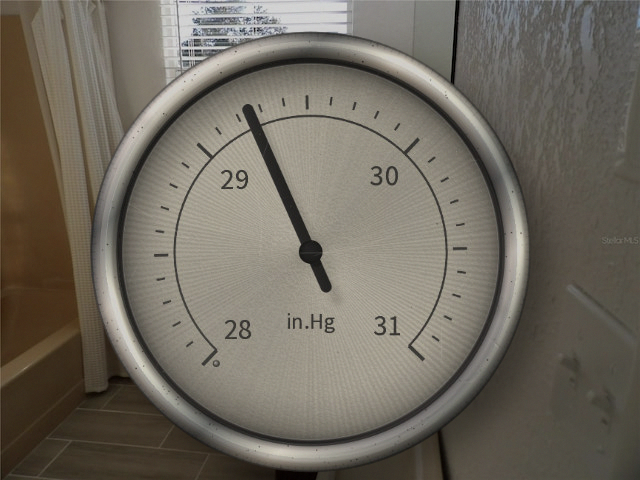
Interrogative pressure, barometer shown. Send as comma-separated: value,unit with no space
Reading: 29.25,inHg
